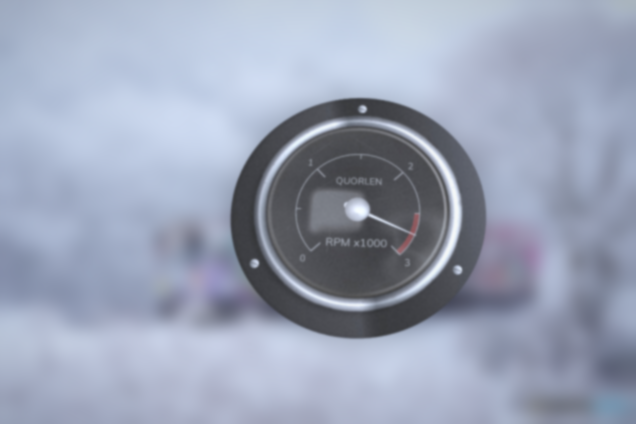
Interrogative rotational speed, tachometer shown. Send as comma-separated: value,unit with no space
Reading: 2750,rpm
